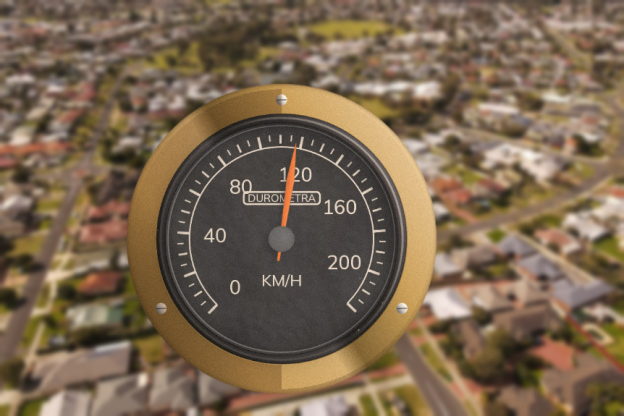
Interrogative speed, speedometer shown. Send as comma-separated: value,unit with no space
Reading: 117.5,km/h
